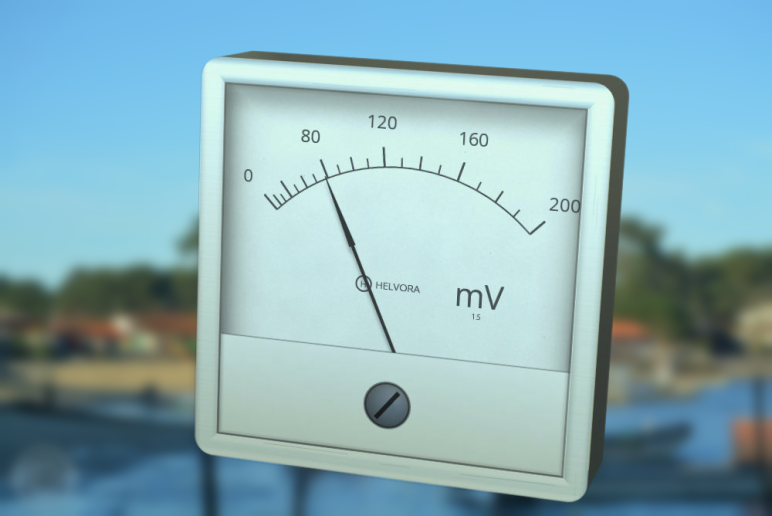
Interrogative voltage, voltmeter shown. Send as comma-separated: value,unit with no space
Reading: 80,mV
